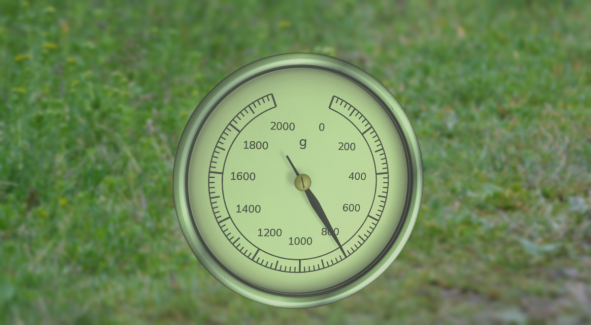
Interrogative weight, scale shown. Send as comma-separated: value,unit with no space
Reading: 800,g
